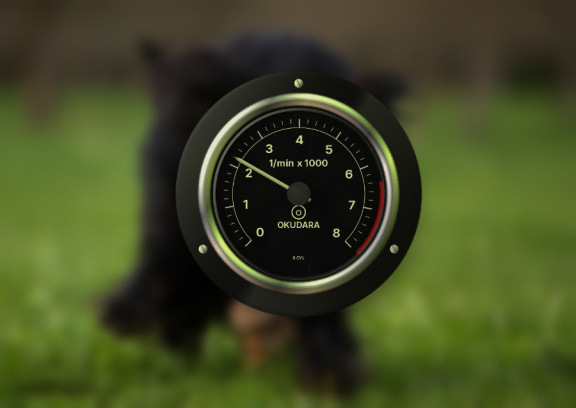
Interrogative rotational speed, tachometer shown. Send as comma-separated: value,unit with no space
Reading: 2200,rpm
